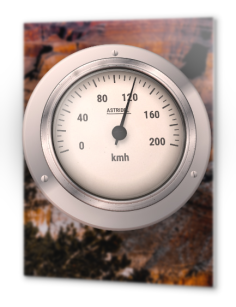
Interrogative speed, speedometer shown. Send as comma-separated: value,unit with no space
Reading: 120,km/h
